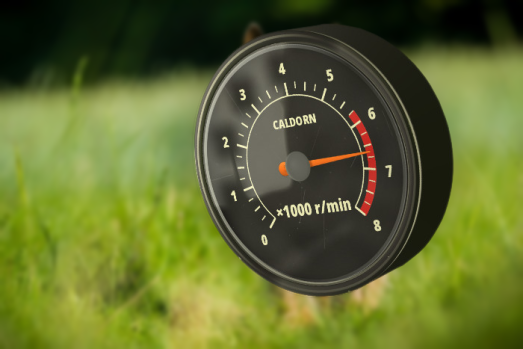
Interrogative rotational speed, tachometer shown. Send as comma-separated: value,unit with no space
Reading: 6625,rpm
